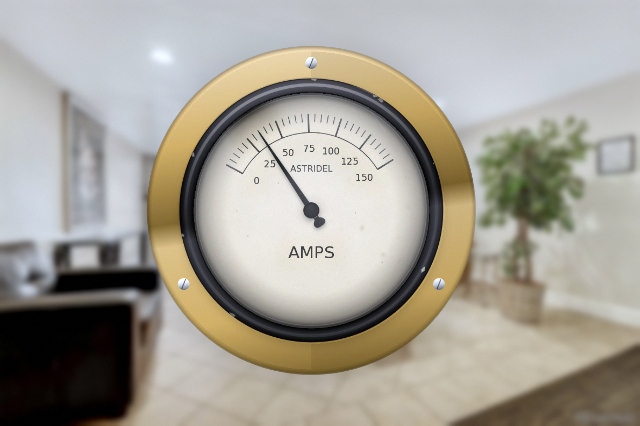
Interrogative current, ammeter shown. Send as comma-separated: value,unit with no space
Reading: 35,A
